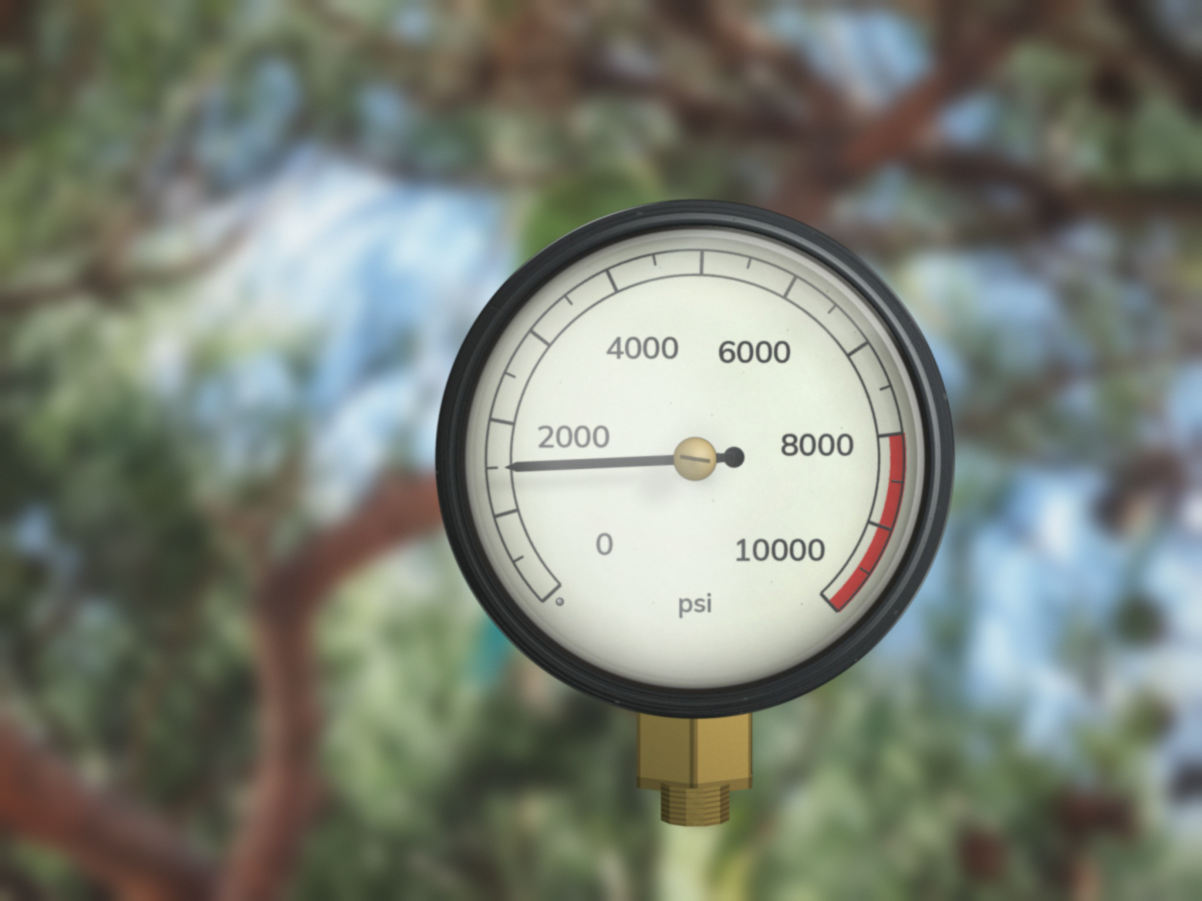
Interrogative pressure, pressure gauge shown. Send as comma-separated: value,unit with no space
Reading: 1500,psi
